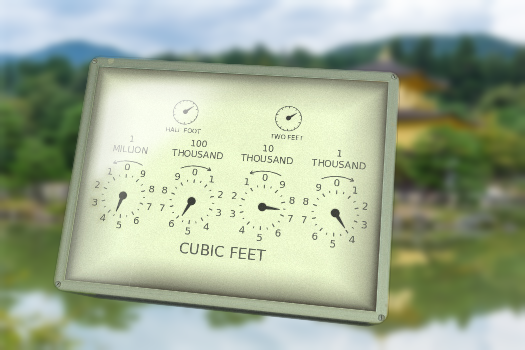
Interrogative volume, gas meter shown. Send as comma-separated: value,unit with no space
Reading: 457400,ft³
